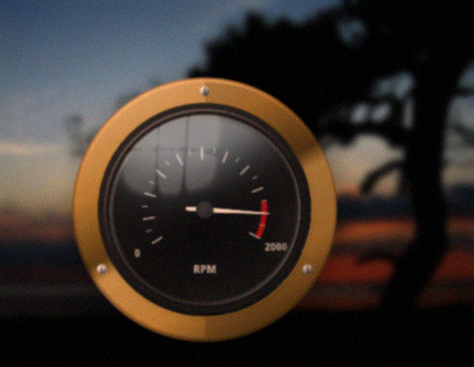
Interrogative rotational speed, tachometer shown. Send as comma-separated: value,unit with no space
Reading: 1800,rpm
